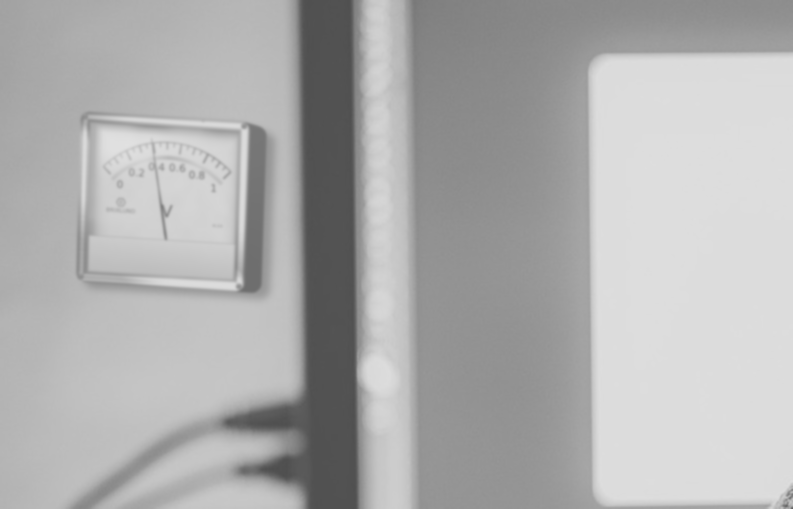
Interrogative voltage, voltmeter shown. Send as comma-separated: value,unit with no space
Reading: 0.4,V
